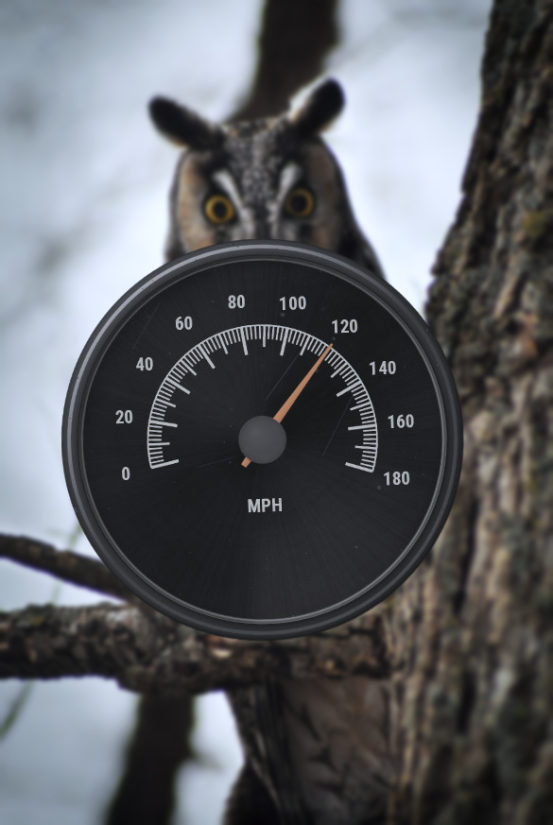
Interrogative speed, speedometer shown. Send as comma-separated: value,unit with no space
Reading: 120,mph
